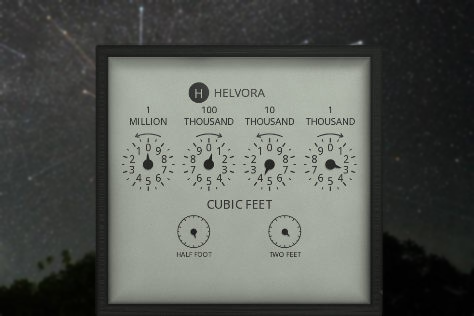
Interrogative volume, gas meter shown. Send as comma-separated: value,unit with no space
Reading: 4300,ft³
